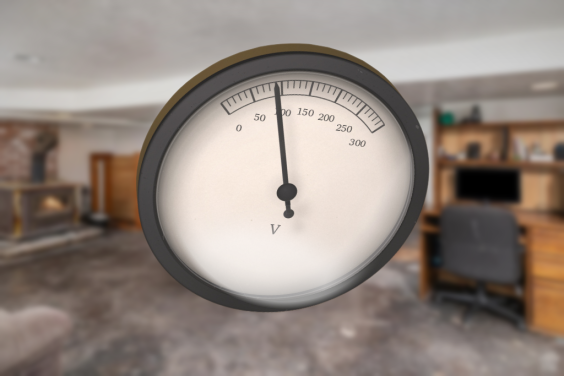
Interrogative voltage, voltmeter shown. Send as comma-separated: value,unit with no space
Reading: 90,V
